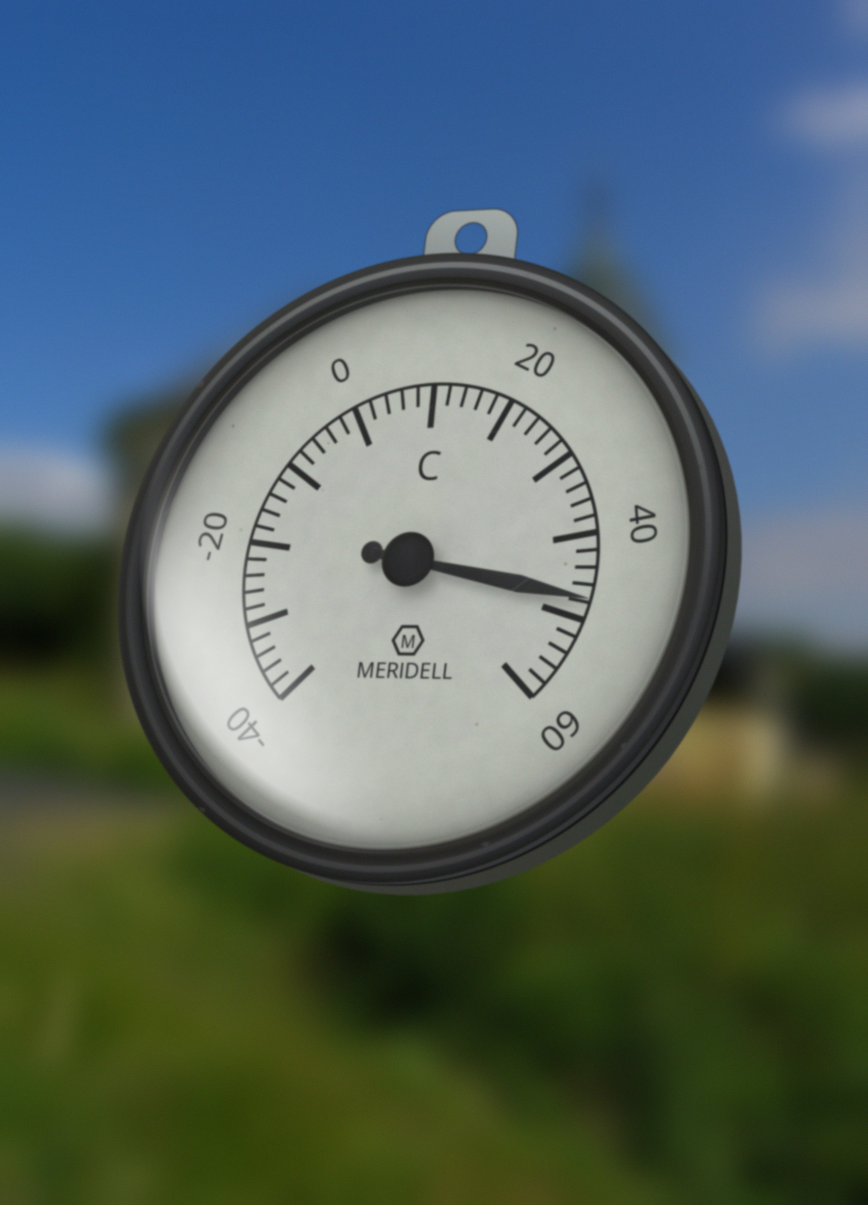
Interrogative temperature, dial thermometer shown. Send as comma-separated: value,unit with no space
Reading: 48,°C
